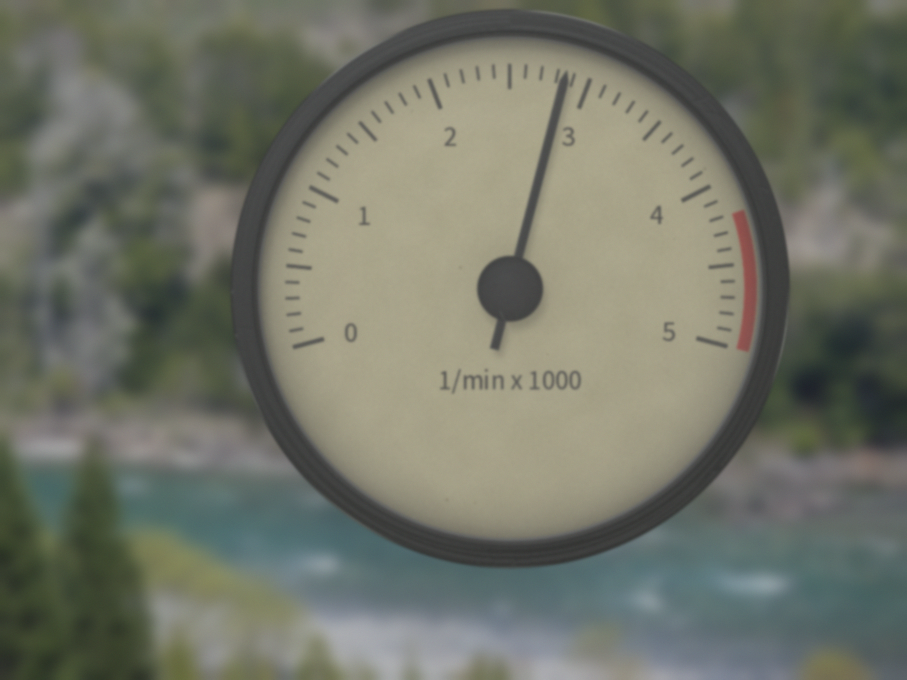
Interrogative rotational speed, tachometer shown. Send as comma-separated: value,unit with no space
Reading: 2850,rpm
